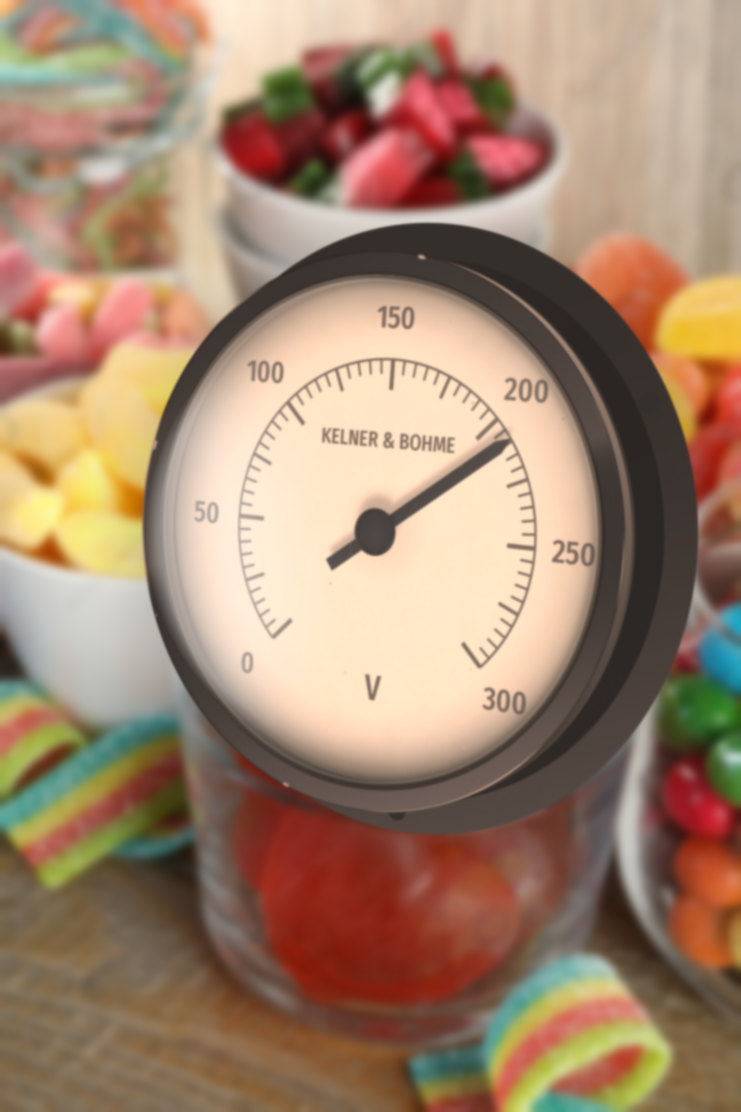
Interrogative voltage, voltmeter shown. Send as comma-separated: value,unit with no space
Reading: 210,V
